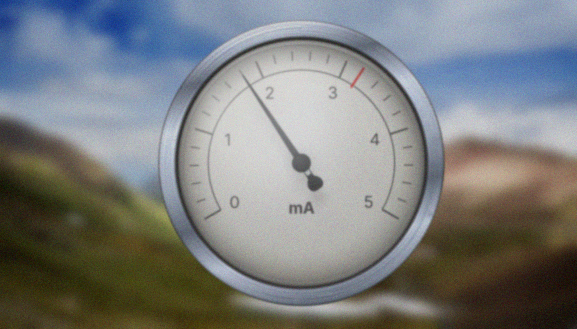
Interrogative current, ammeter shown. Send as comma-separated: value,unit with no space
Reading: 1.8,mA
